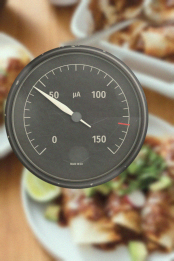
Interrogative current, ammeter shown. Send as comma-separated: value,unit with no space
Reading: 45,µA
